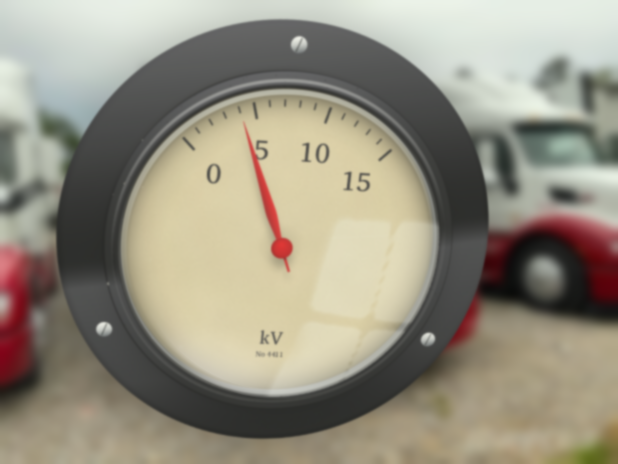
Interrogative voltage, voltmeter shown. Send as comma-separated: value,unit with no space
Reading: 4,kV
